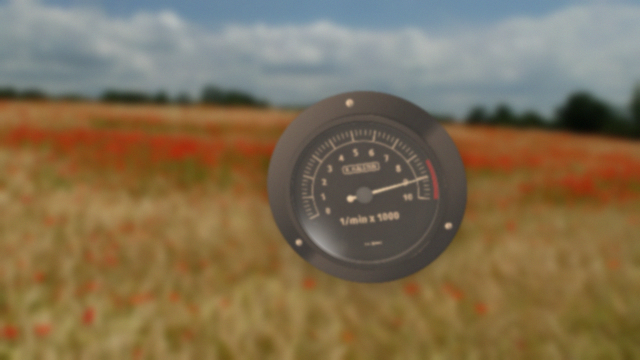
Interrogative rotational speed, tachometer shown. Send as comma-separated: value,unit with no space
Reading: 9000,rpm
